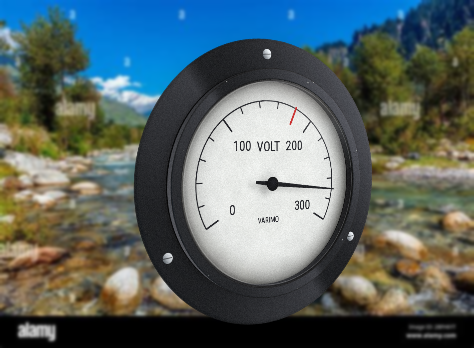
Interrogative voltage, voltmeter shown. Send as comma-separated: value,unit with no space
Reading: 270,V
